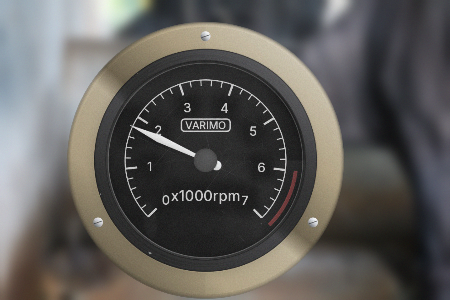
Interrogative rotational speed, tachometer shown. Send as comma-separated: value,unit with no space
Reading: 1800,rpm
